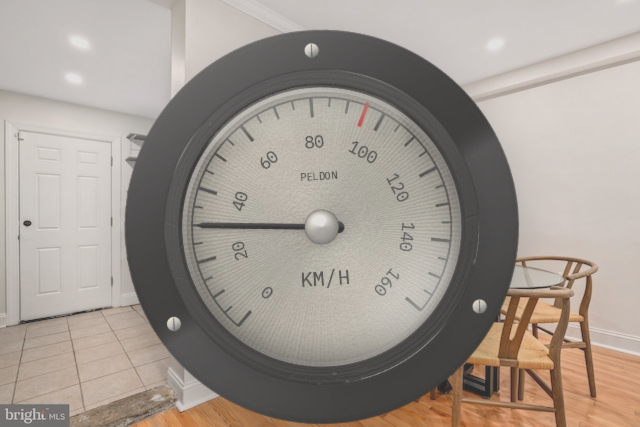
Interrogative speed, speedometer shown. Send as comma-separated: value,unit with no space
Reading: 30,km/h
